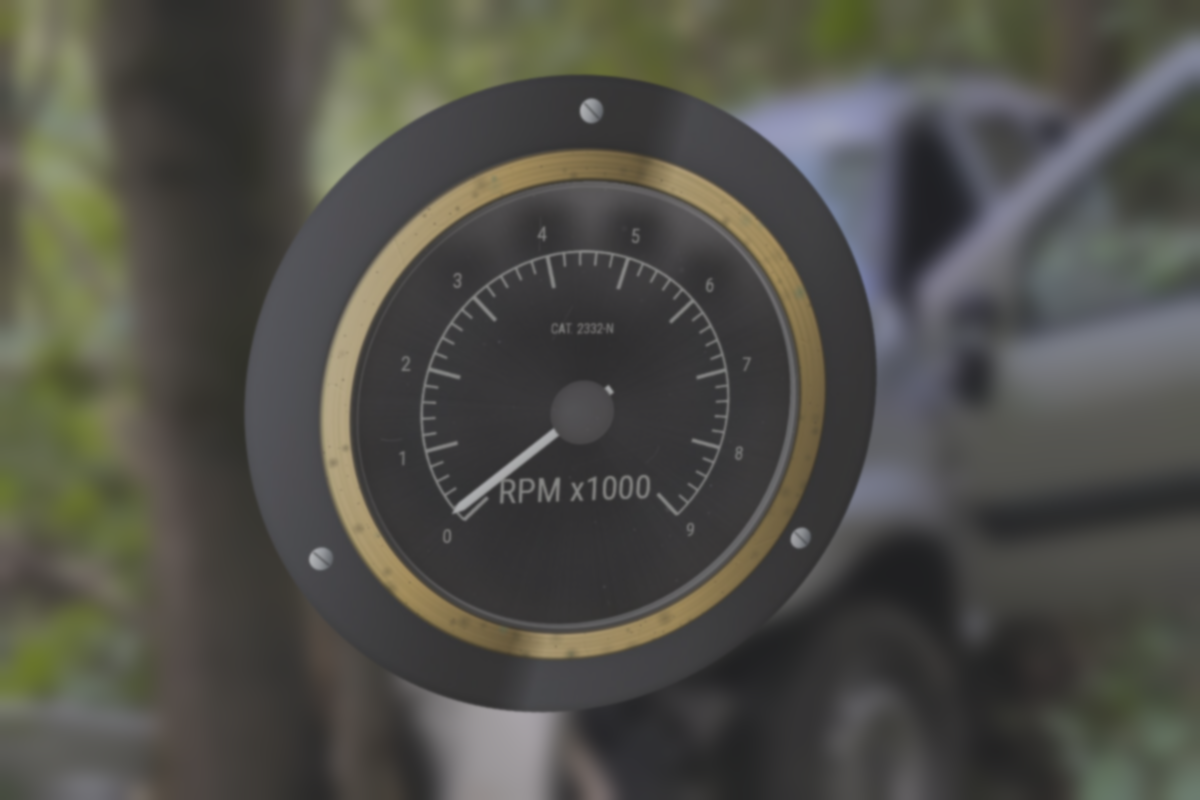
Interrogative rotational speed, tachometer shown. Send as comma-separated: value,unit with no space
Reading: 200,rpm
